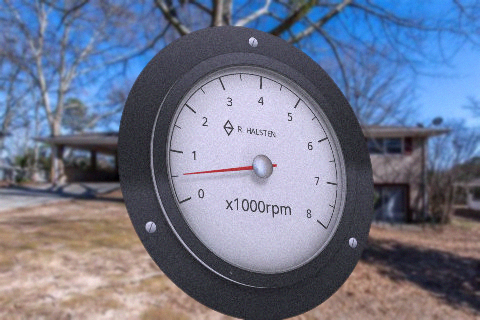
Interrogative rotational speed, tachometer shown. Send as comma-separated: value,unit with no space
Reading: 500,rpm
